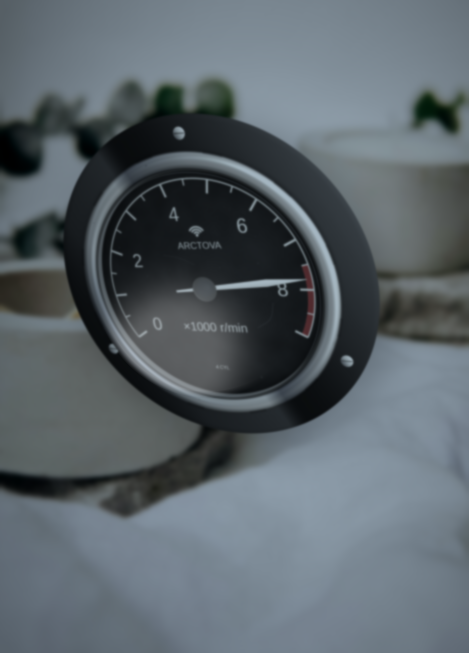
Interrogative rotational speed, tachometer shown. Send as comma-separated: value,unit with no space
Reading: 7750,rpm
